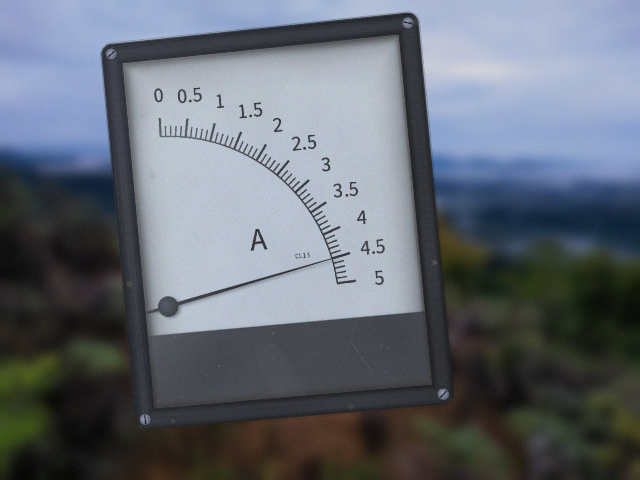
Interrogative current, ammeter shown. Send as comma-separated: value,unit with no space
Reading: 4.5,A
